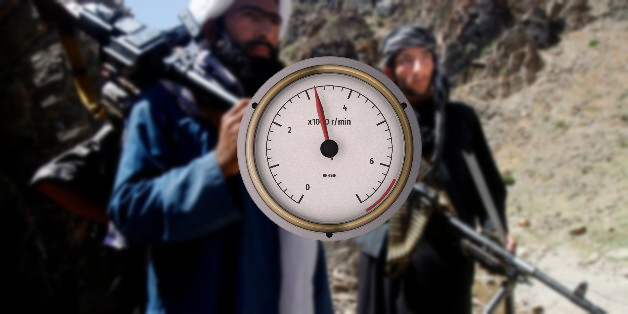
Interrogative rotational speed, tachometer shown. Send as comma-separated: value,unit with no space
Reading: 3200,rpm
